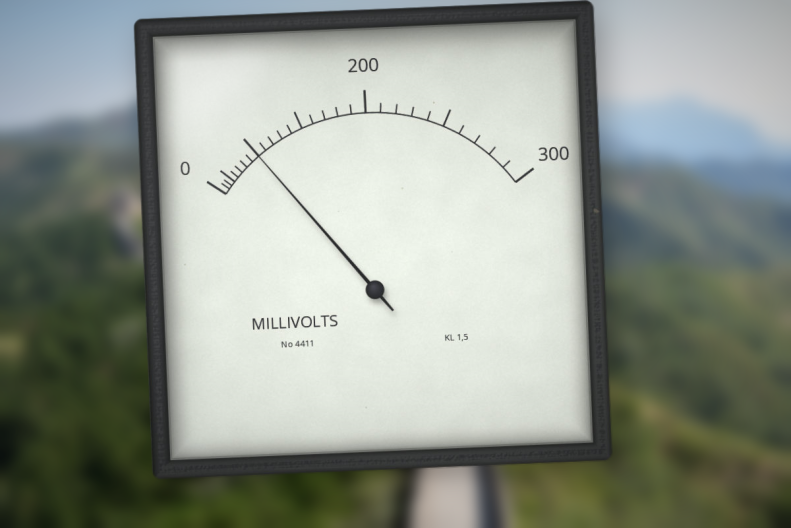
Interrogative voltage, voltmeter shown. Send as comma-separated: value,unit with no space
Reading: 100,mV
